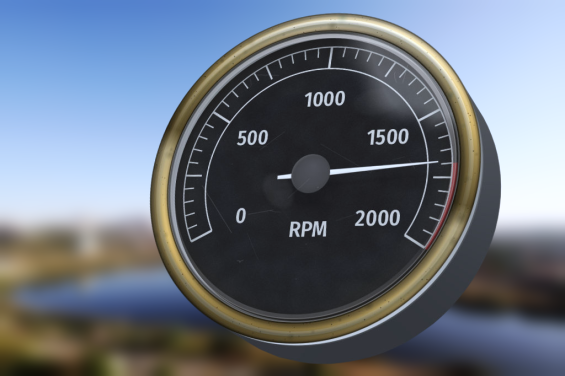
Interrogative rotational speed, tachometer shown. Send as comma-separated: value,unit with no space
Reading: 1700,rpm
